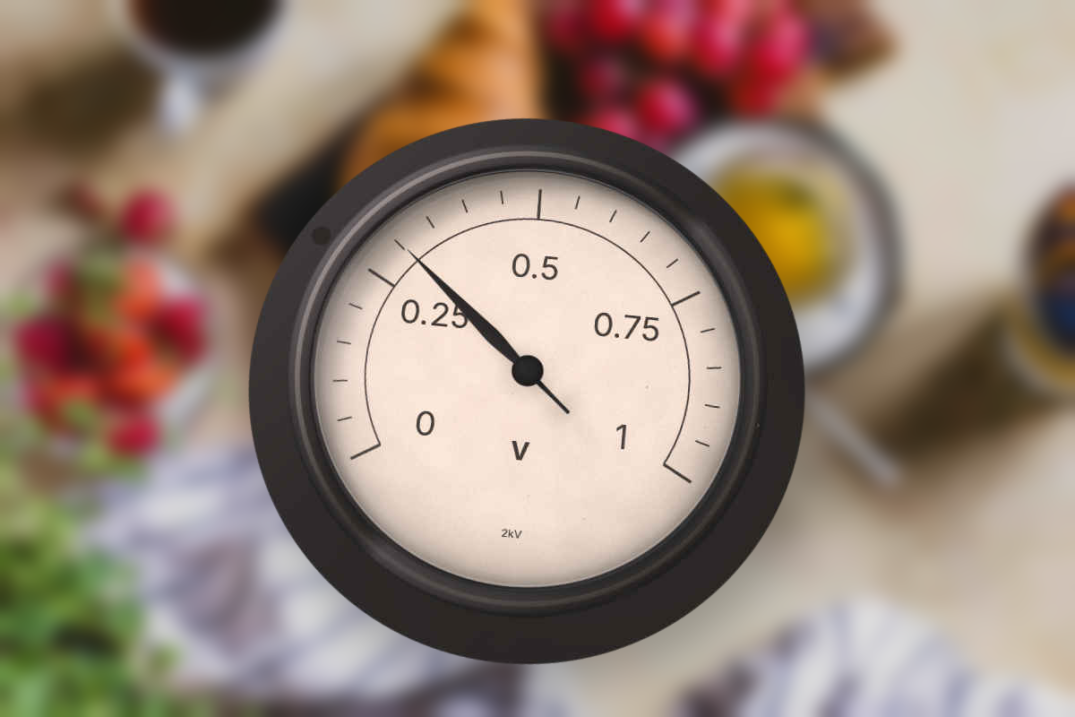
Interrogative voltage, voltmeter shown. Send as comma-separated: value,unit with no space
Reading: 0.3,V
